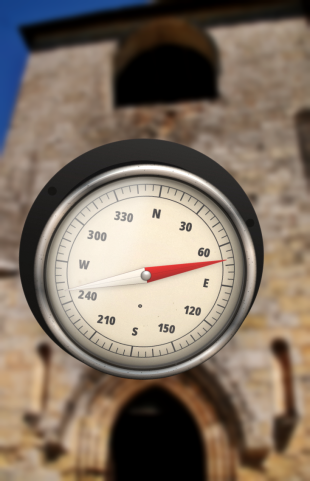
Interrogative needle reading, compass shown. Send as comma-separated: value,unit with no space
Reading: 70,°
